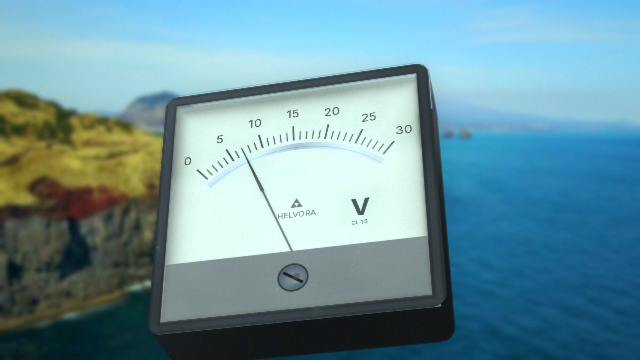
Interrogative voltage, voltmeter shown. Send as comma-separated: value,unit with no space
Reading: 7,V
